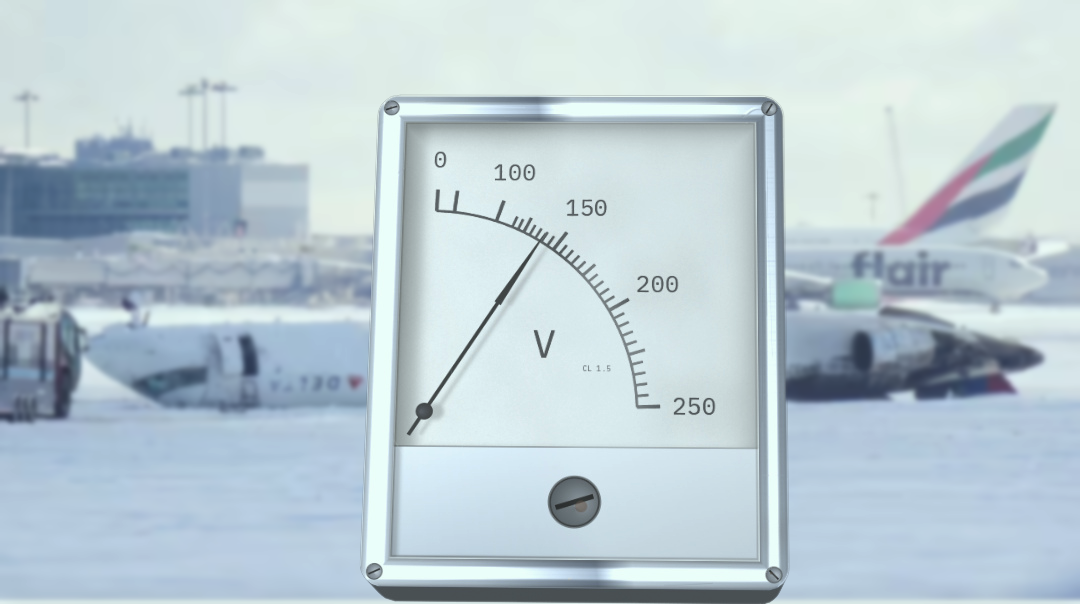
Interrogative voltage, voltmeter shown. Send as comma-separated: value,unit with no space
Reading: 140,V
